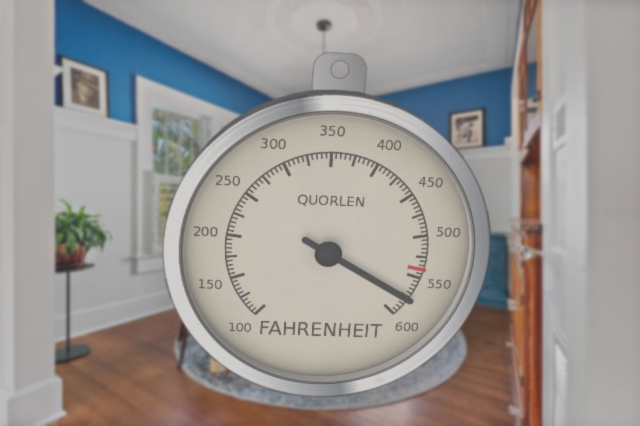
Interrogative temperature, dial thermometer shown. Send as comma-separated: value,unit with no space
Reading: 575,°F
